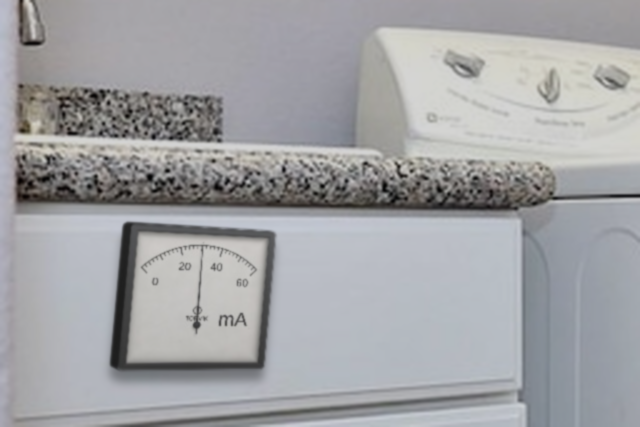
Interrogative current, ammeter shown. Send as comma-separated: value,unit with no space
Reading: 30,mA
